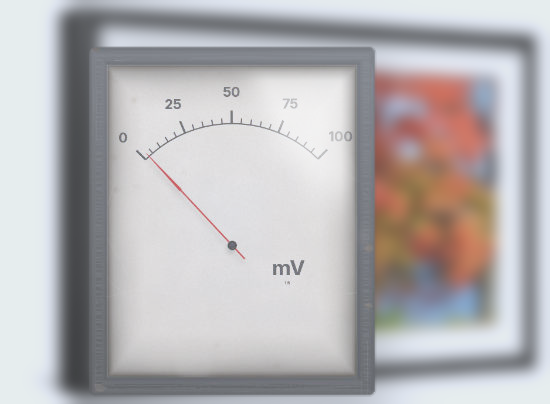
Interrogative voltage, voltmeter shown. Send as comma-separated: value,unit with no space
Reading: 2.5,mV
